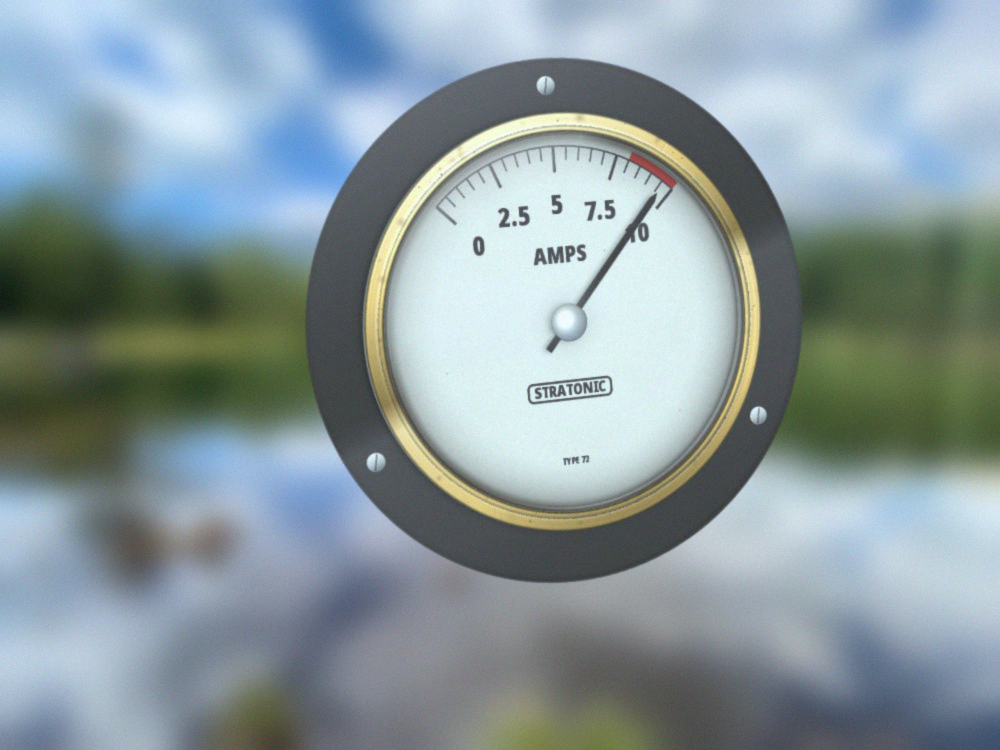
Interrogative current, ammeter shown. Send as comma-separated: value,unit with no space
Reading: 9.5,A
